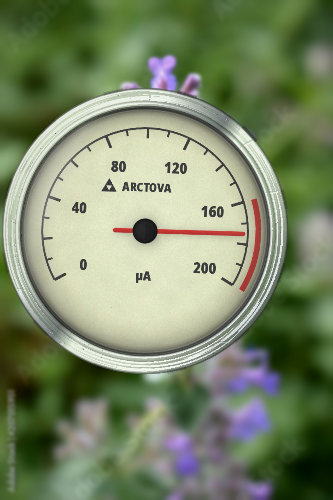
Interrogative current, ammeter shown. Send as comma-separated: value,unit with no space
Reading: 175,µA
